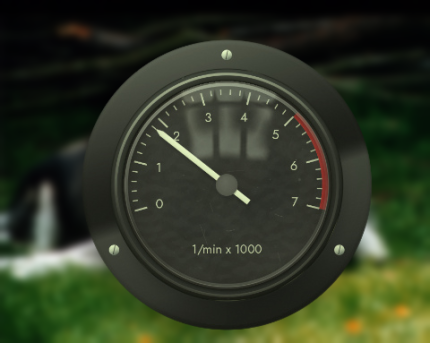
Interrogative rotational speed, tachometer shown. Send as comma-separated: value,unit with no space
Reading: 1800,rpm
